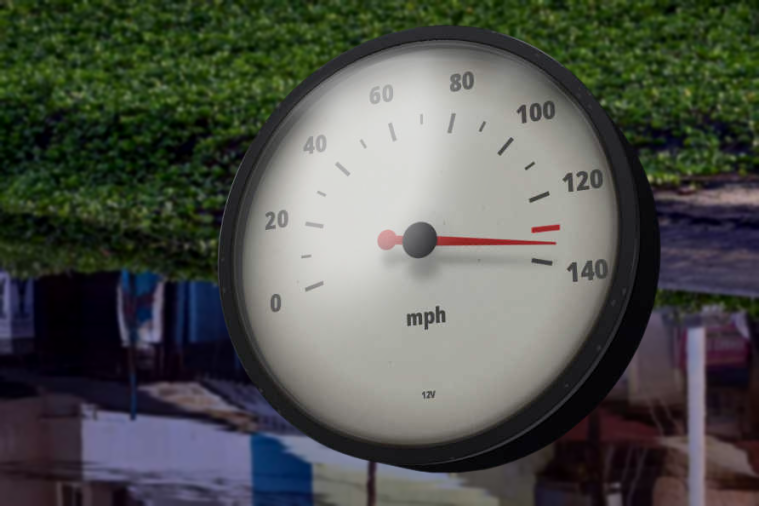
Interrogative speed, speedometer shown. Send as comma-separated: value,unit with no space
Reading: 135,mph
